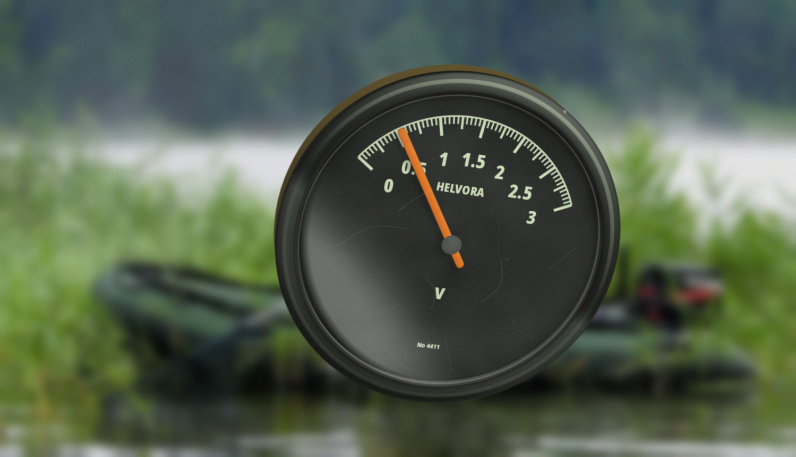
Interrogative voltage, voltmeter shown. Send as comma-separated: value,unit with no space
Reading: 0.55,V
